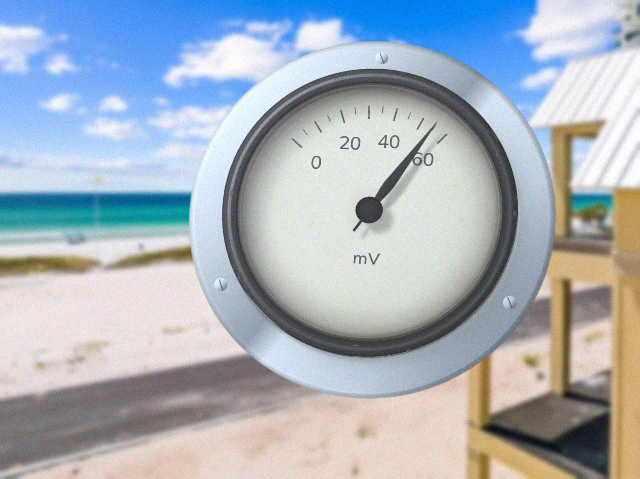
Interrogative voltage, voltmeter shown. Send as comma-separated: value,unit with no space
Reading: 55,mV
